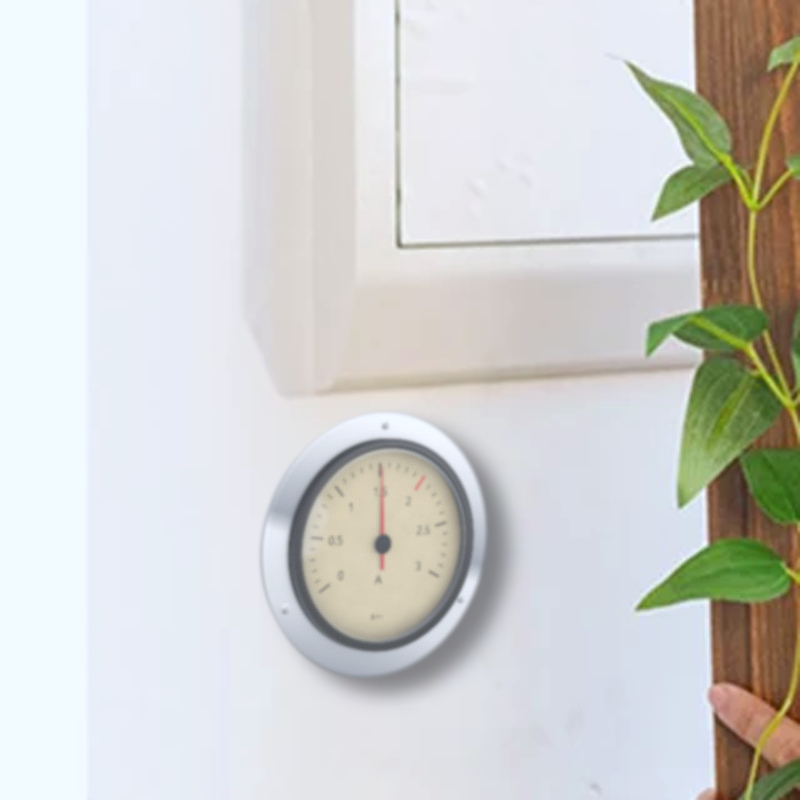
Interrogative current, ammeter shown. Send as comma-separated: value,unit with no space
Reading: 1.5,A
